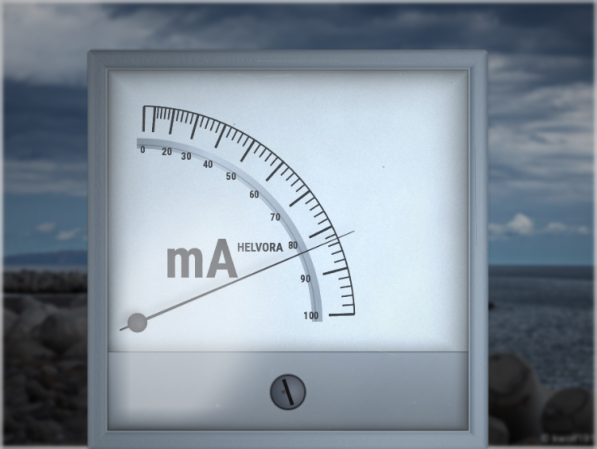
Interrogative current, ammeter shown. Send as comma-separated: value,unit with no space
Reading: 83,mA
